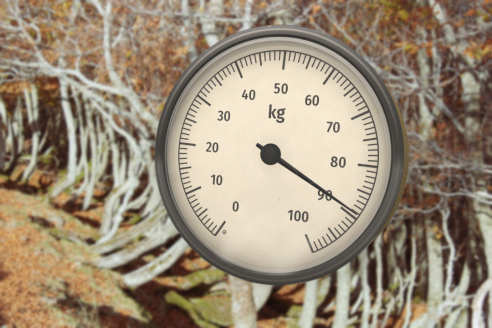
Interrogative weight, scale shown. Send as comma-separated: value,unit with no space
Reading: 89,kg
